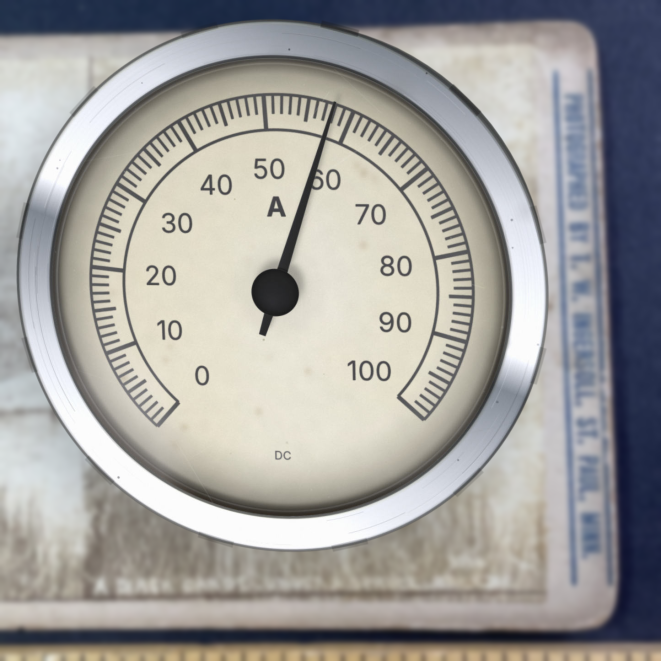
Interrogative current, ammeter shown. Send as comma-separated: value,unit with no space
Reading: 58,A
